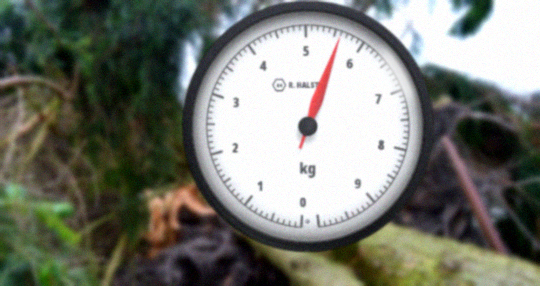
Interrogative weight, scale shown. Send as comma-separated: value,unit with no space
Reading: 5.6,kg
